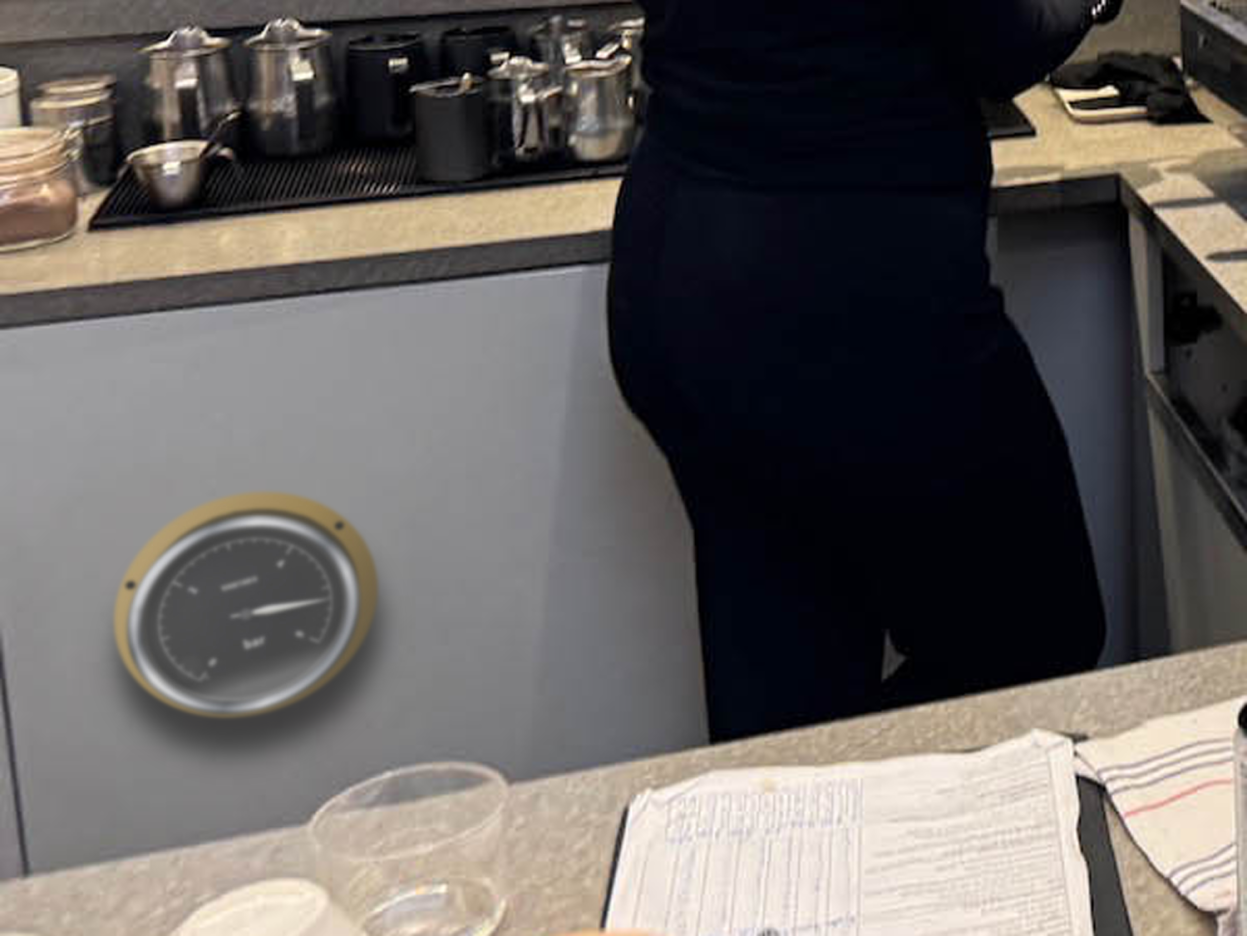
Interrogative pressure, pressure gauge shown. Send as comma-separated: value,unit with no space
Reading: 5.2,bar
